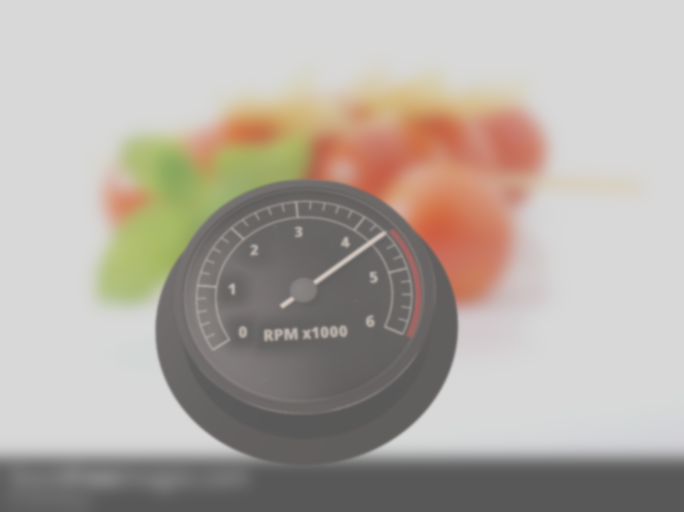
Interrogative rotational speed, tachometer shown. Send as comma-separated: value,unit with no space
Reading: 4400,rpm
